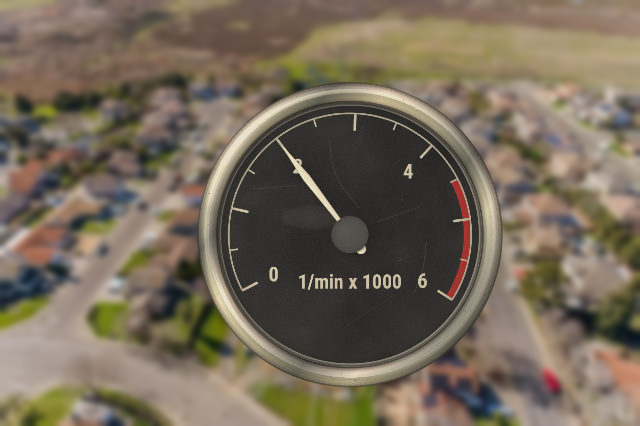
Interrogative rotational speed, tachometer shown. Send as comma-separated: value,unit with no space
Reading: 2000,rpm
